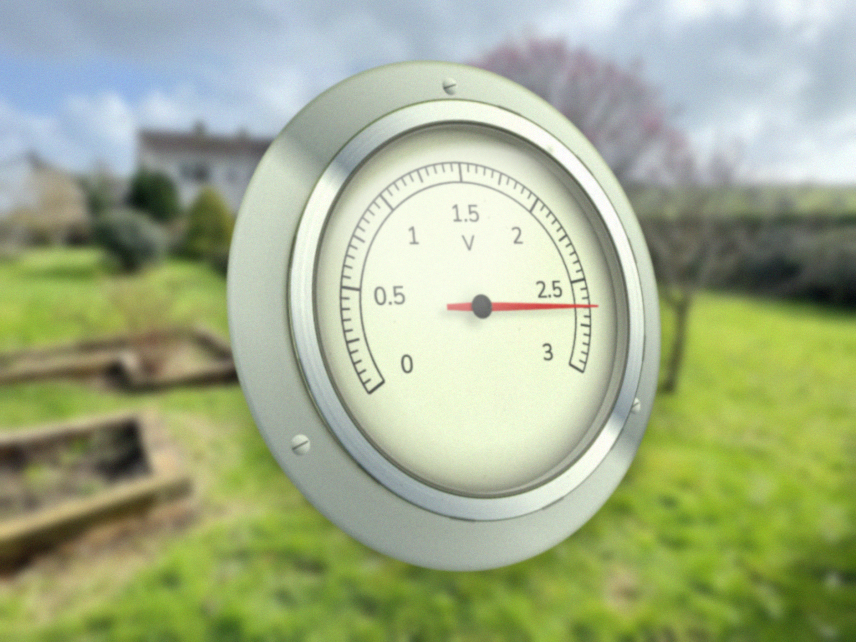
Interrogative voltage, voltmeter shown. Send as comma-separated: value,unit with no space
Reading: 2.65,V
